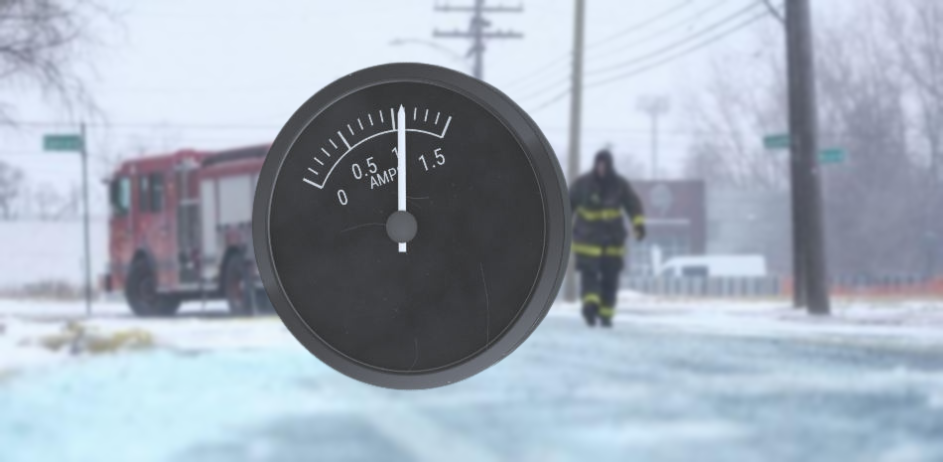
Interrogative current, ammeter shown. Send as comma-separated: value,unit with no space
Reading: 1.1,A
